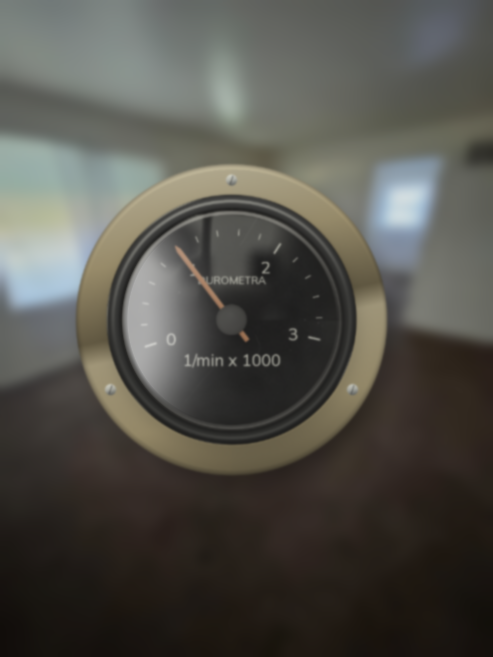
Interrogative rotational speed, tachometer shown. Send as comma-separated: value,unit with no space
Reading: 1000,rpm
